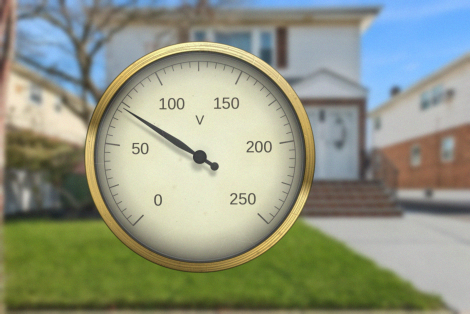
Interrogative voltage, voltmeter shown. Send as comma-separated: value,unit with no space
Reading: 72.5,V
